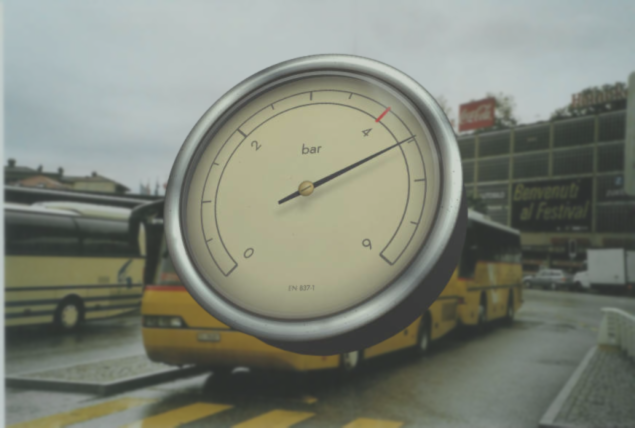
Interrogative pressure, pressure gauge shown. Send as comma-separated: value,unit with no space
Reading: 4.5,bar
